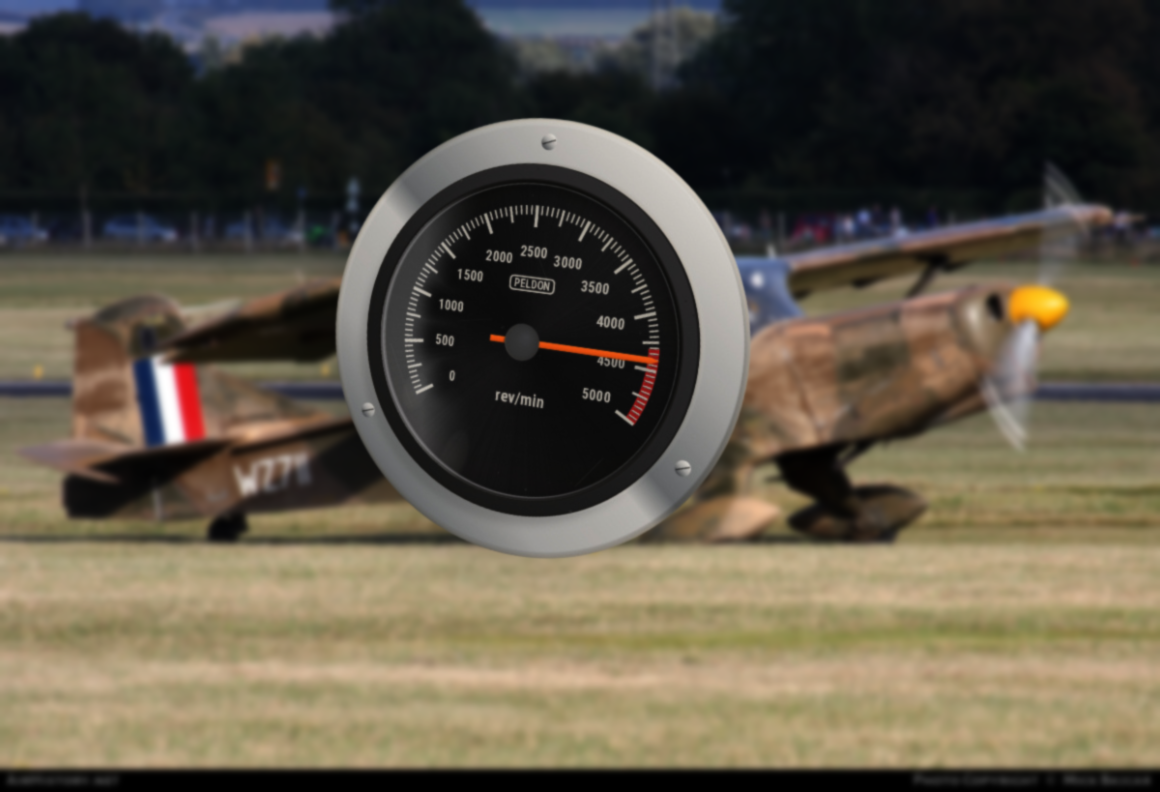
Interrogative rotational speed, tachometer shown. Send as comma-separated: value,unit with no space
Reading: 4400,rpm
